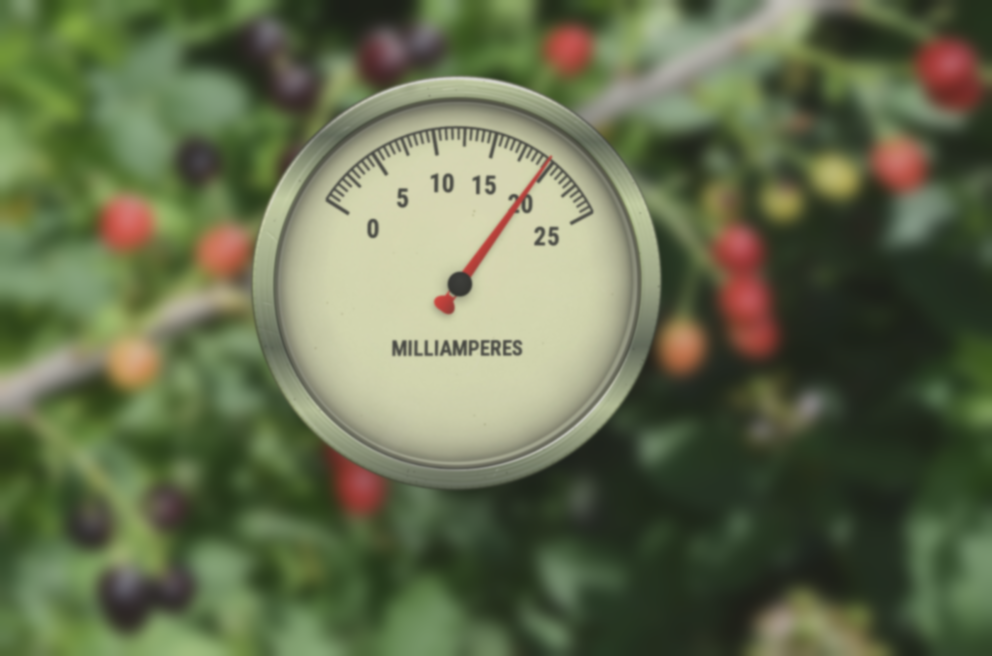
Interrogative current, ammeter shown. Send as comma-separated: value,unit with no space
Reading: 19.5,mA
